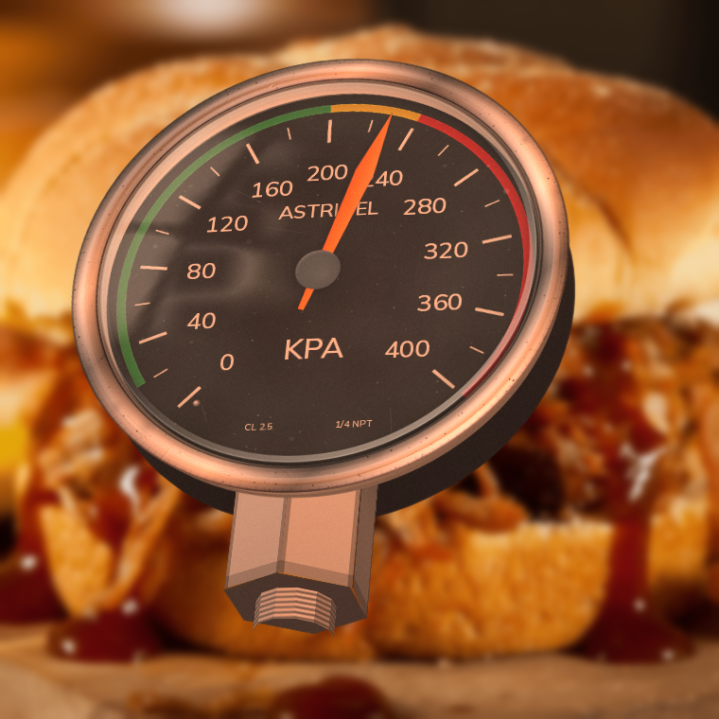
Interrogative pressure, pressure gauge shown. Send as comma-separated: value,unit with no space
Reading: 230,kPa
